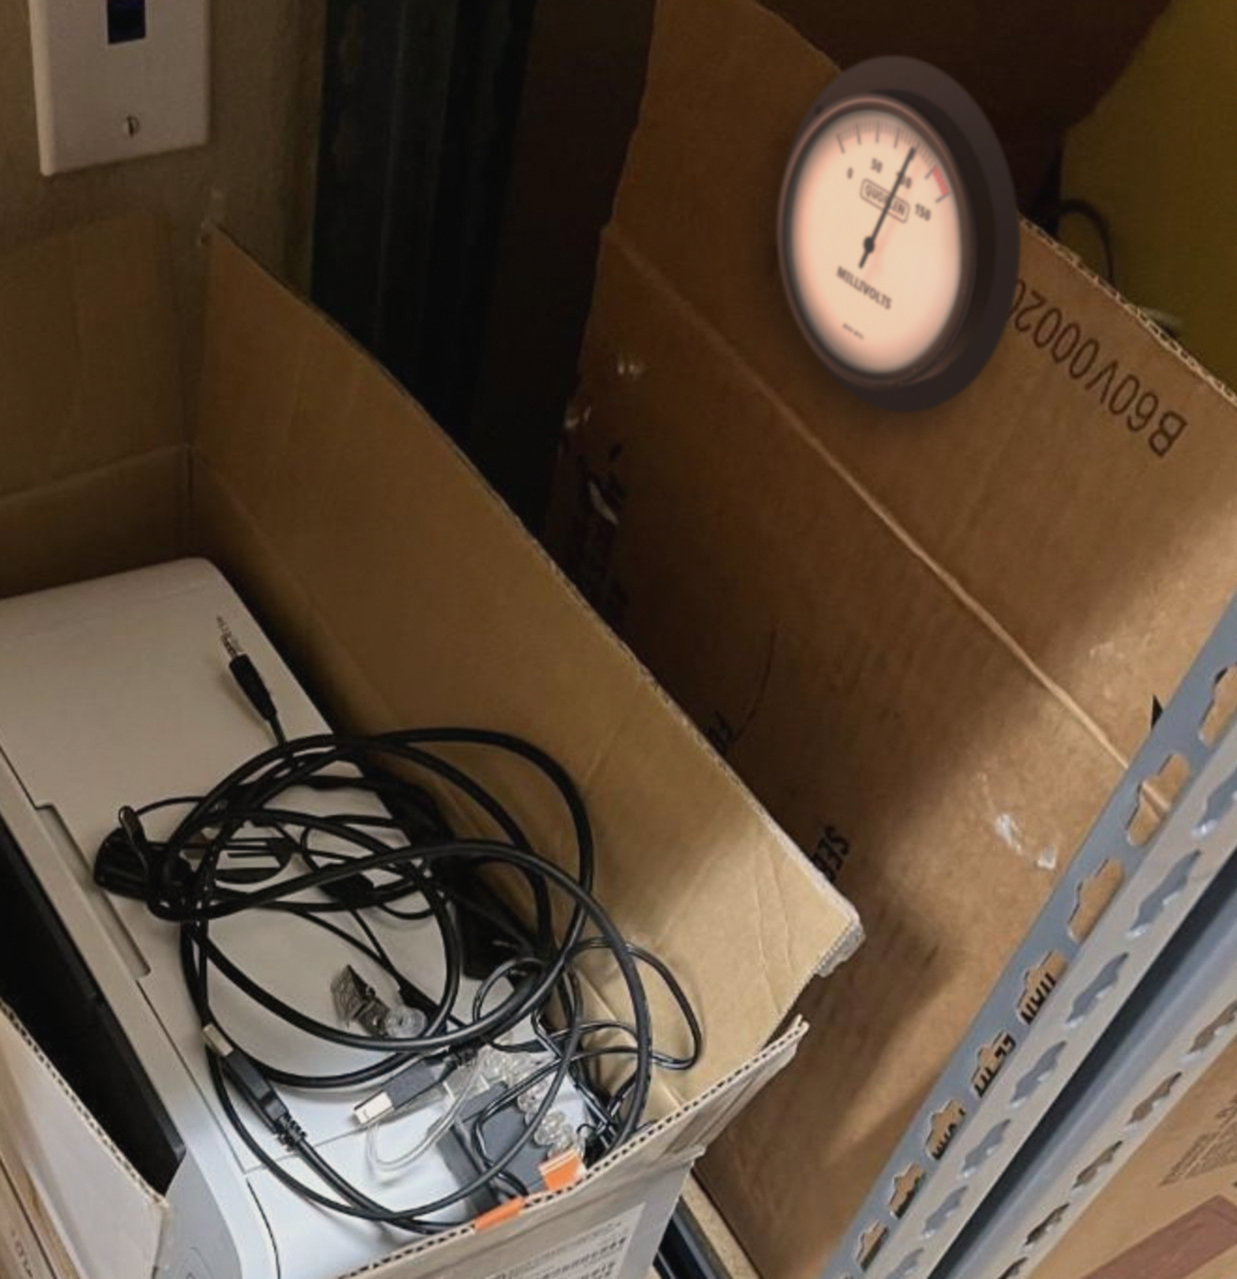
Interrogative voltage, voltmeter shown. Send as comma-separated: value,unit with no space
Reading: 100,mV
